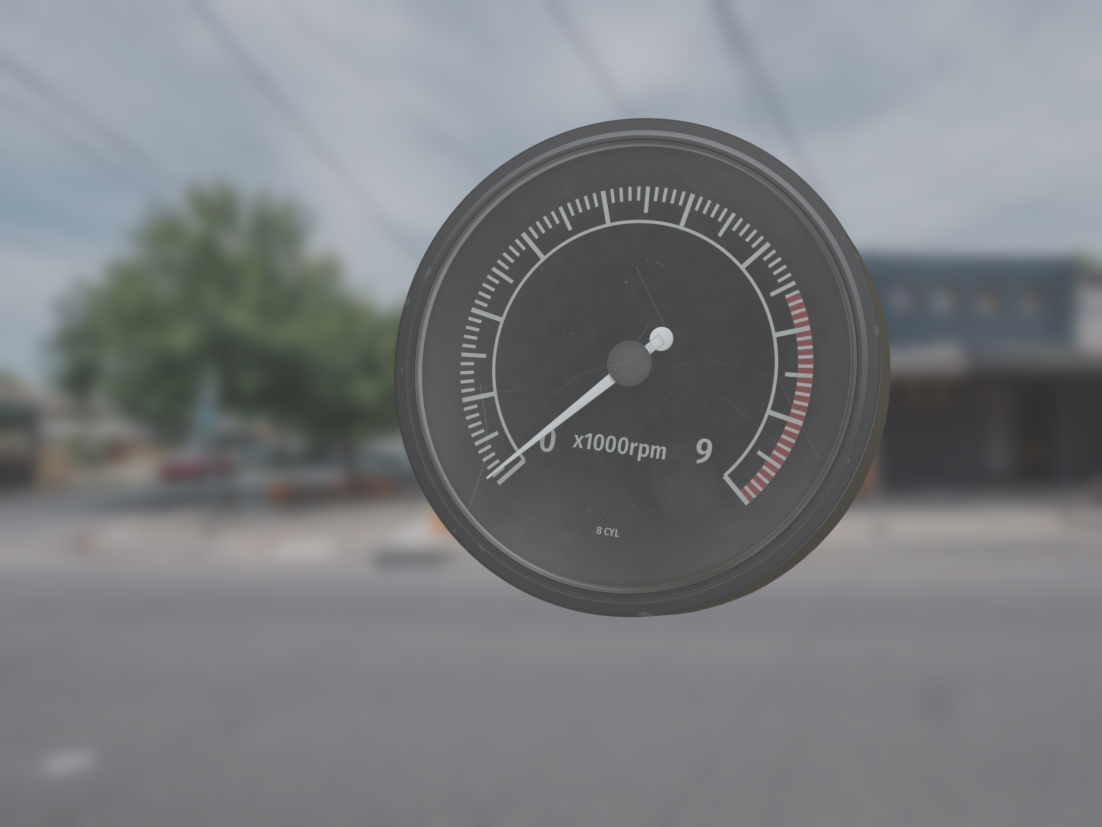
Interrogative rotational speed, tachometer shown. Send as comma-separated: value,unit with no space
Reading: 100,rpm
